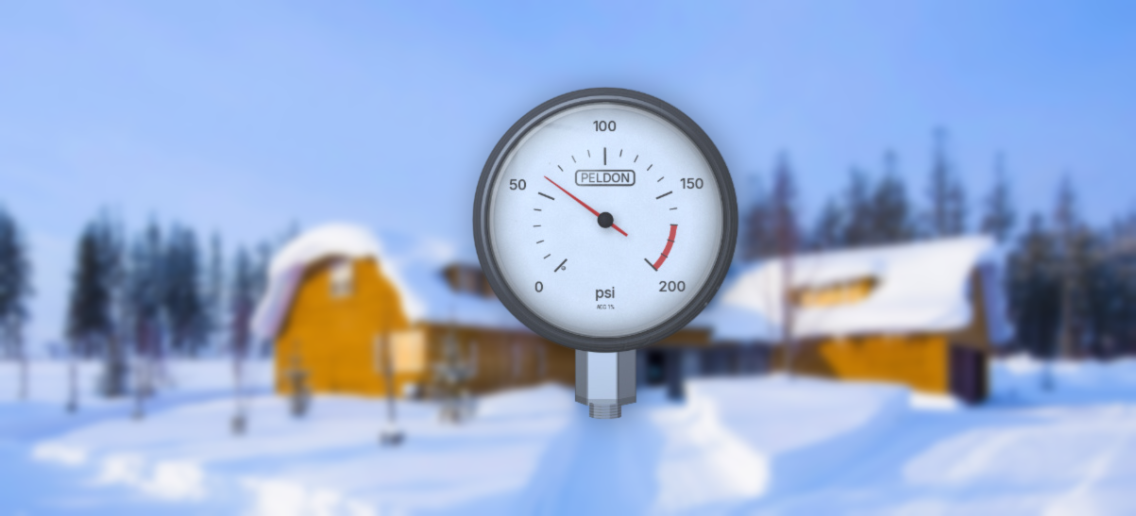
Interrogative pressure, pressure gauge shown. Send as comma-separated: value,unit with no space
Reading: 60,psi
